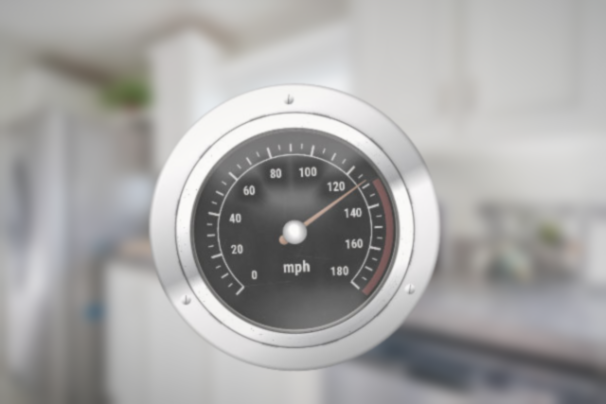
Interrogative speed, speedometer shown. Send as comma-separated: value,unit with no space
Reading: 127.5,mph
